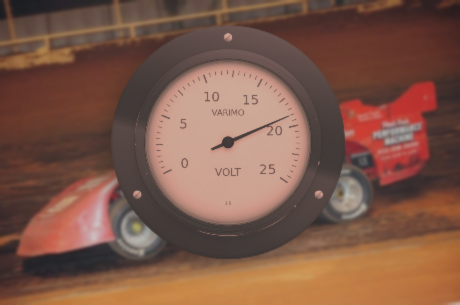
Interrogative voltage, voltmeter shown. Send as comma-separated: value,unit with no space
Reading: 19,V
